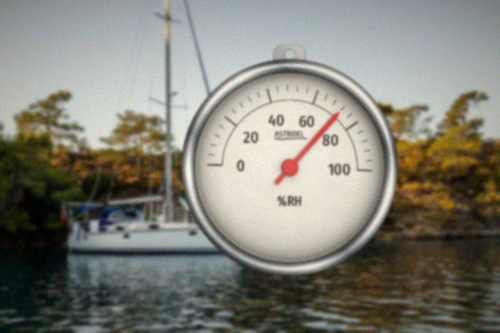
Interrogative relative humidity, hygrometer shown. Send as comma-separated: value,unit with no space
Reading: 72,%
